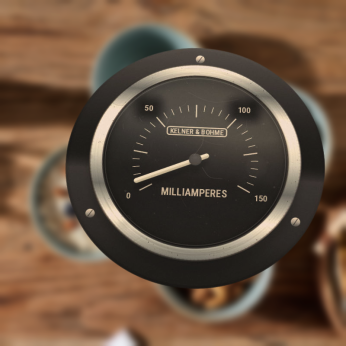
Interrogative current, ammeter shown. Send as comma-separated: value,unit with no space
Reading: 5,mA
